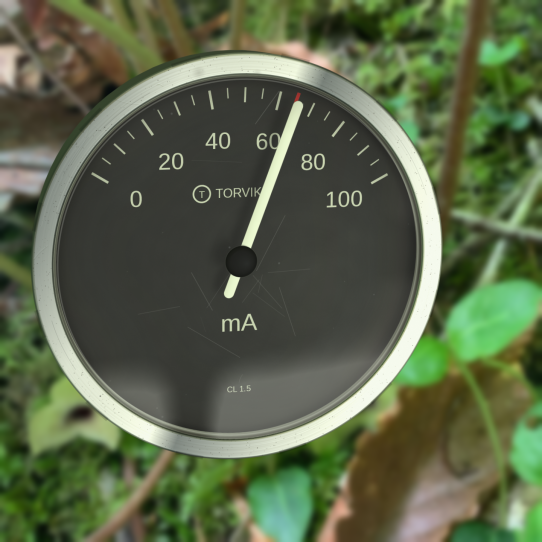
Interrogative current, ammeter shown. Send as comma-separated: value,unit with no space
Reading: 65,mA
